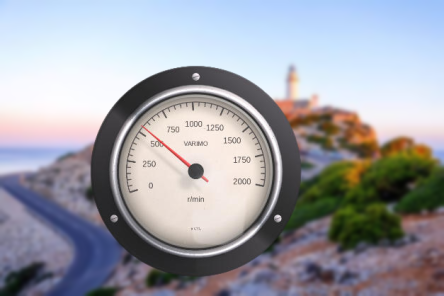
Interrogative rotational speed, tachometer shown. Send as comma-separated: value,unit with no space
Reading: 550,rpm
